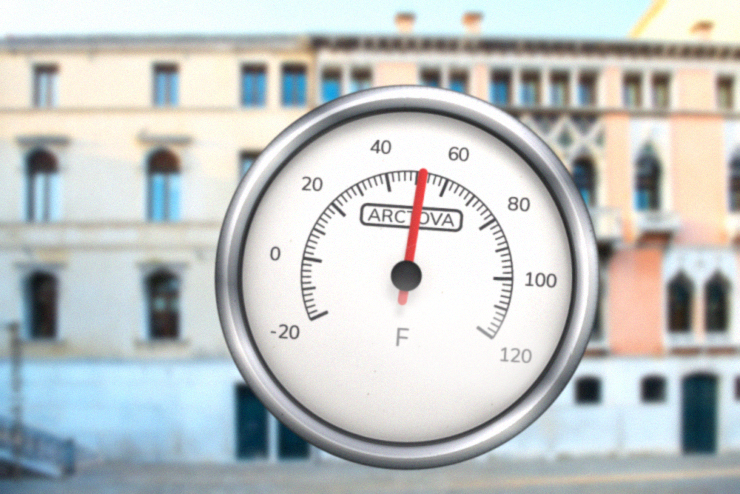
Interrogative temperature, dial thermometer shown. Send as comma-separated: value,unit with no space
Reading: 52,°F
